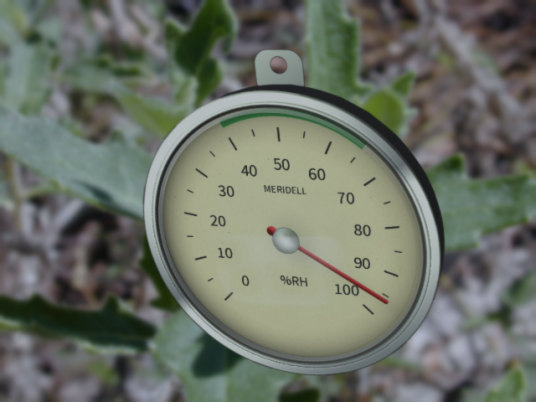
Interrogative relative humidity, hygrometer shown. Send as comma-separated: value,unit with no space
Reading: 95,%
